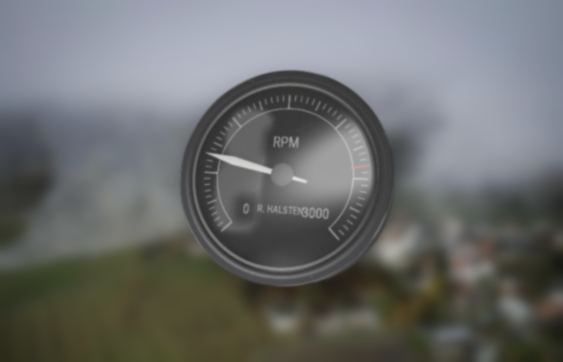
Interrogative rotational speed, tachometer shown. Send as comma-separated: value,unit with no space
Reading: 650,rpm
